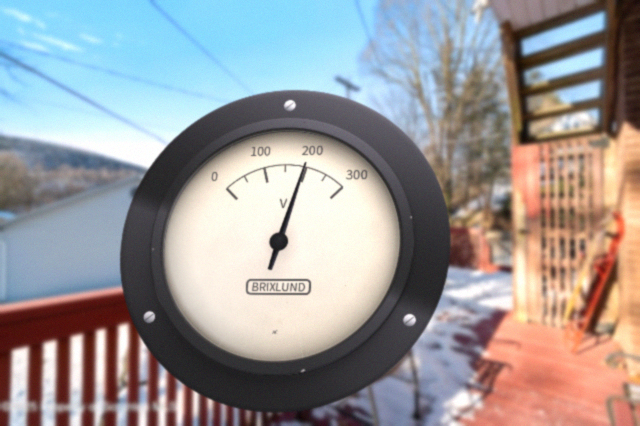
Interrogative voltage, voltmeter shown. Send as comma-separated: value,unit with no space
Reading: 200,V
